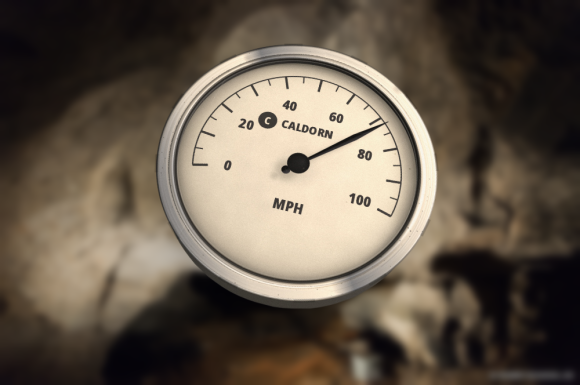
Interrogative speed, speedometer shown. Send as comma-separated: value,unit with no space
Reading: 72.5,mph
